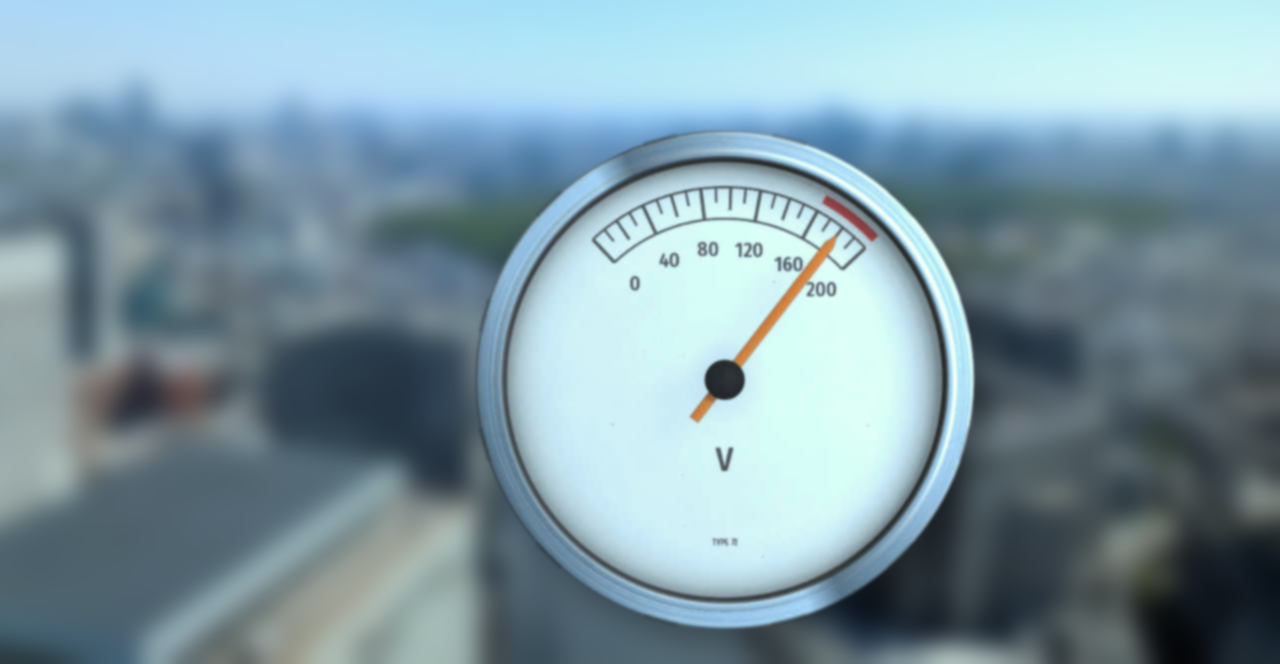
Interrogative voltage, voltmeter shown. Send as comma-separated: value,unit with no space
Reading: 180,V
